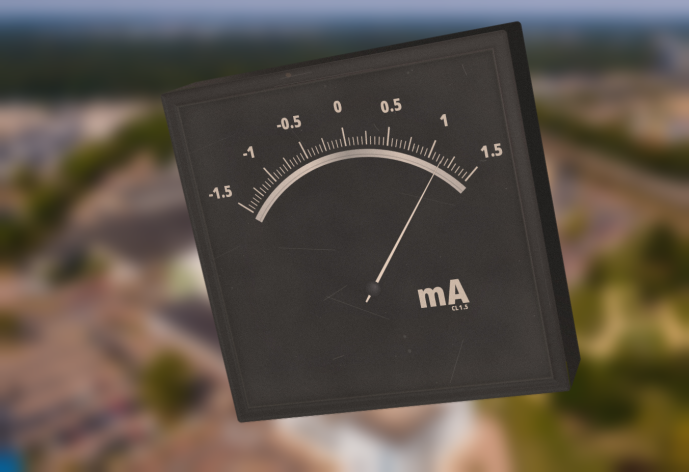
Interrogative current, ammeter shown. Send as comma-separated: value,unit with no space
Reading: 1.15,mA
